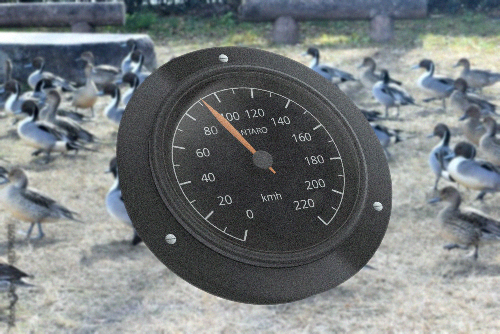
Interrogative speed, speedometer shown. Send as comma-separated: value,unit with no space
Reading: 90,km/h
